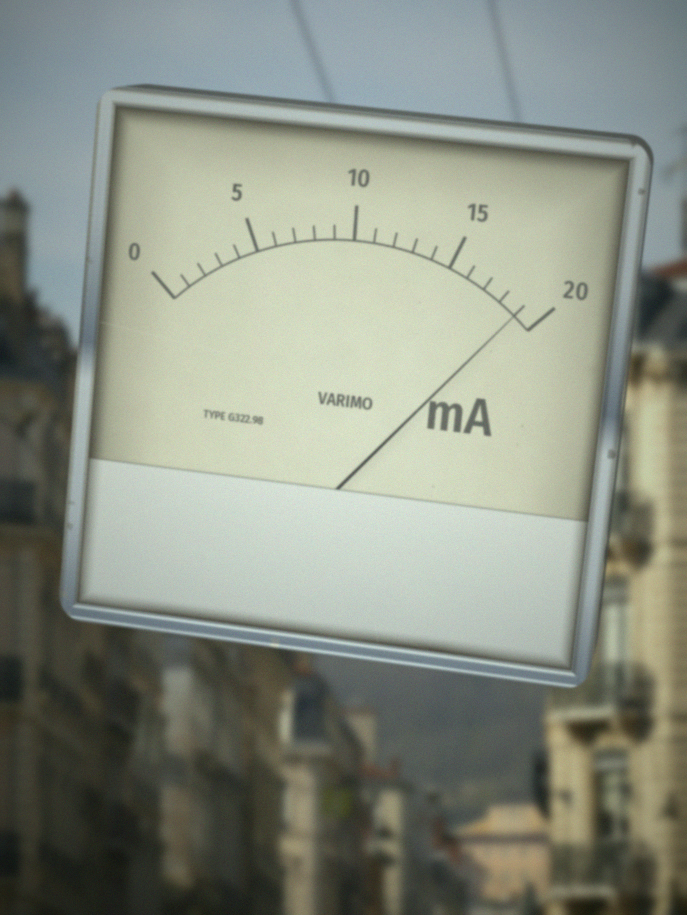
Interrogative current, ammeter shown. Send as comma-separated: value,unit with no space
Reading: 19,mA
